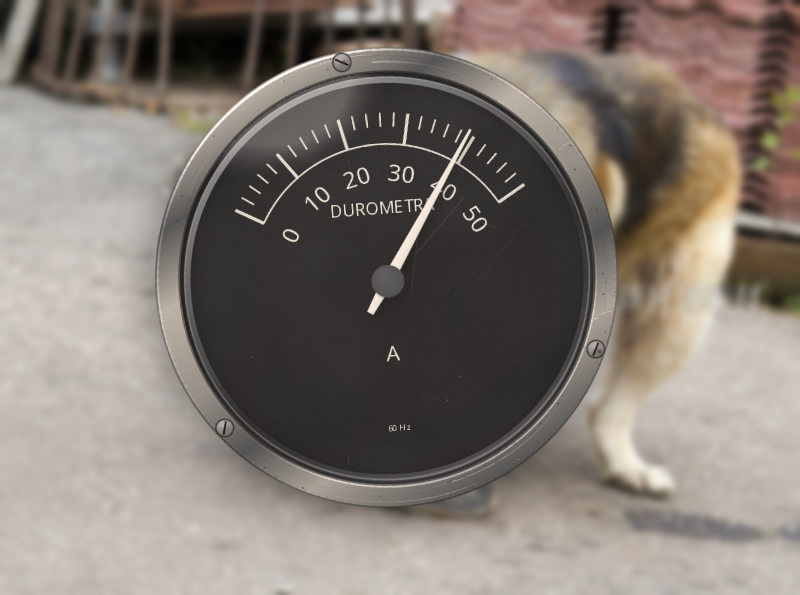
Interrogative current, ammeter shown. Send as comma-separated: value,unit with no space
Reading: 39,A
